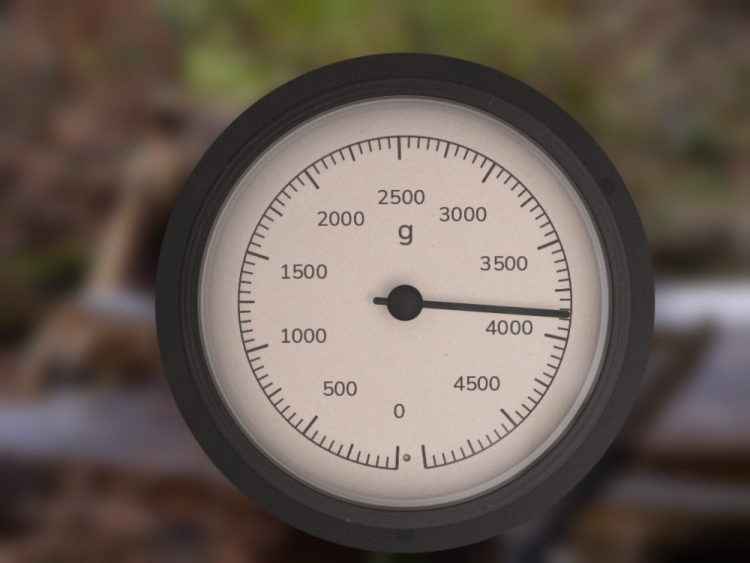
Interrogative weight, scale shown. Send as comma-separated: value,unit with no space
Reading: 3875,g
